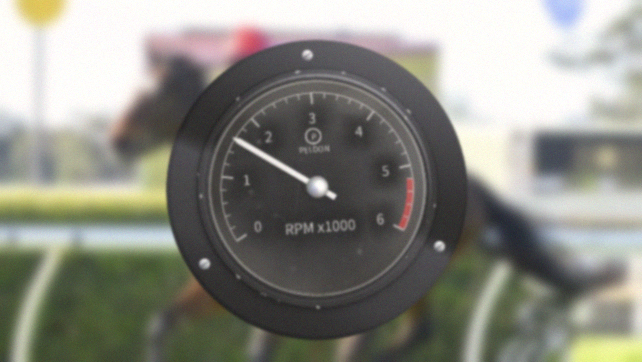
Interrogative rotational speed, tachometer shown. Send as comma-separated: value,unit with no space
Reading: 1600,rpm
